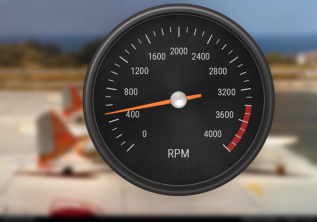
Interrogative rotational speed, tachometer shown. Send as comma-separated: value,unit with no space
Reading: 500,rpm
